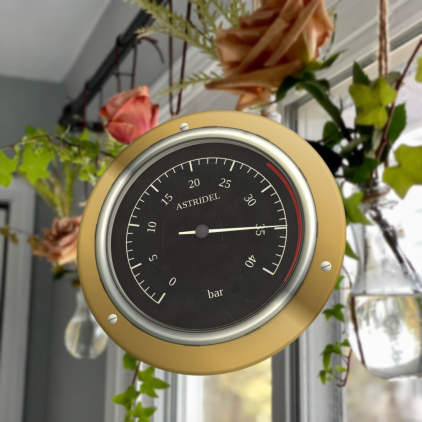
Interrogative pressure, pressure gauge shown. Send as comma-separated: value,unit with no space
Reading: 35,bar
